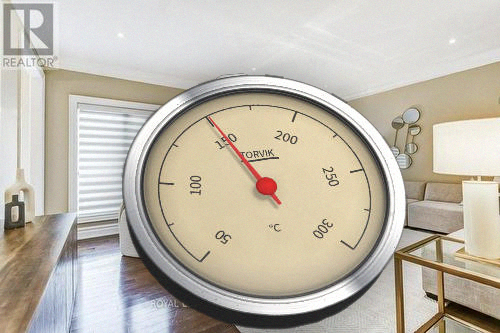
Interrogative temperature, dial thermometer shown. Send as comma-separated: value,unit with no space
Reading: 150,°C
